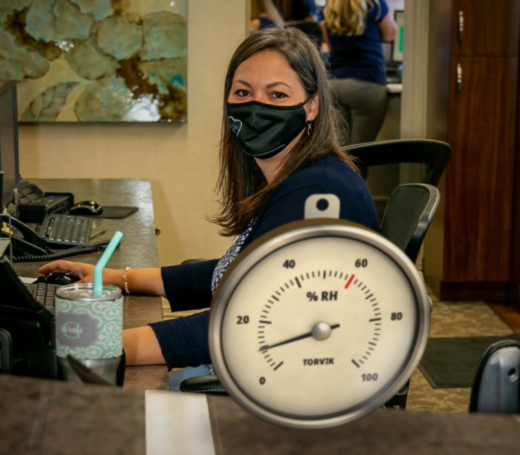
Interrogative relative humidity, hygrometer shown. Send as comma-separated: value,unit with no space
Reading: 10,%
